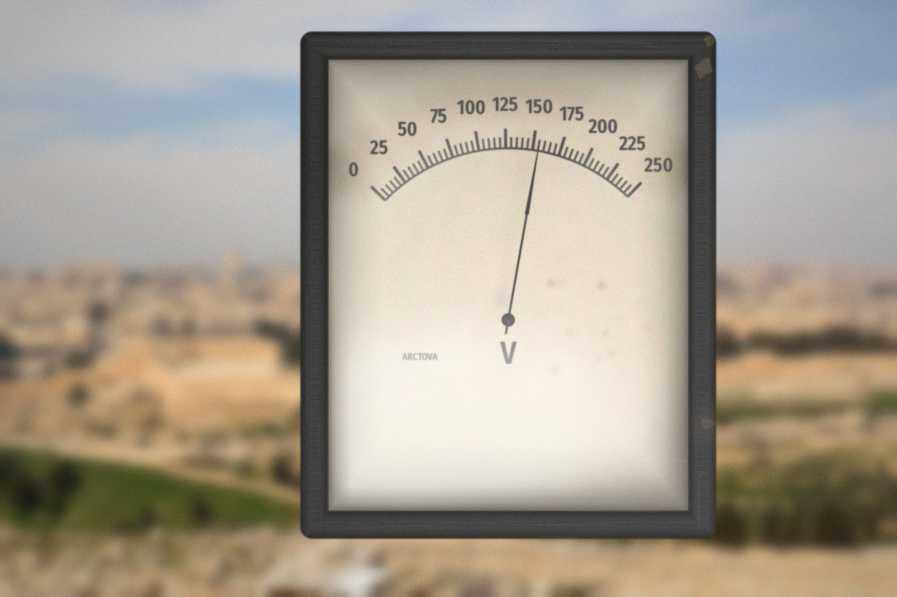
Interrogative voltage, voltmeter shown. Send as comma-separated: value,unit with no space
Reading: 155,V
